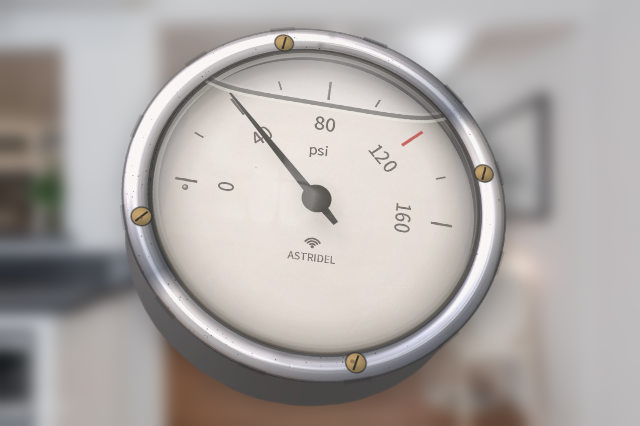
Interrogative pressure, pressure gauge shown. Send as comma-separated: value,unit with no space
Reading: 40,psi
